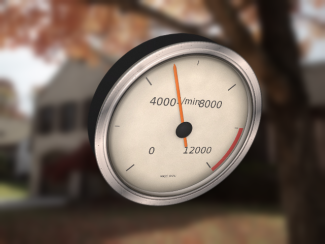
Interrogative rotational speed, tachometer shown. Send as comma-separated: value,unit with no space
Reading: 5000,rpm
